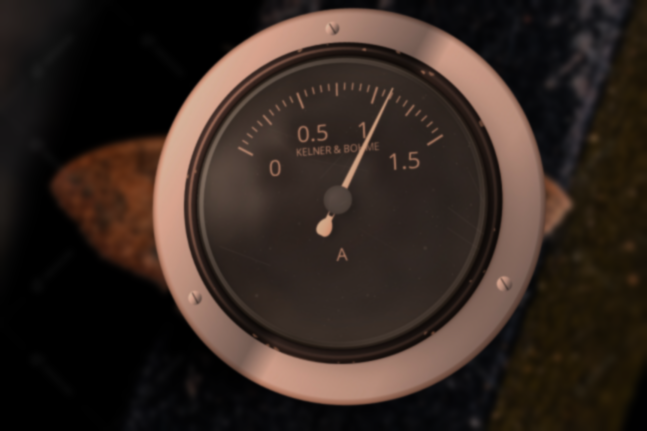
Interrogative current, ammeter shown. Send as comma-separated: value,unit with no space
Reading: 1.1,A
